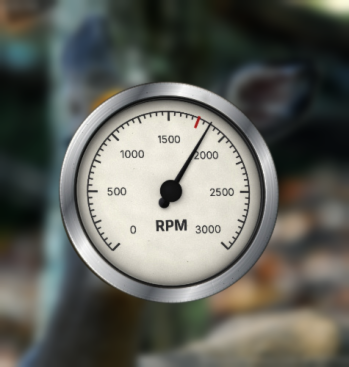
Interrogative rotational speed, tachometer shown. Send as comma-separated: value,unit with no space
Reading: 1850,rpm
